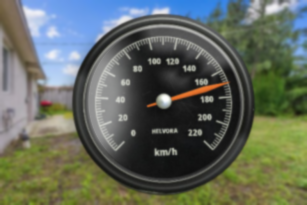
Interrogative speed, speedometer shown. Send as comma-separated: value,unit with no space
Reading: 170,km/h
